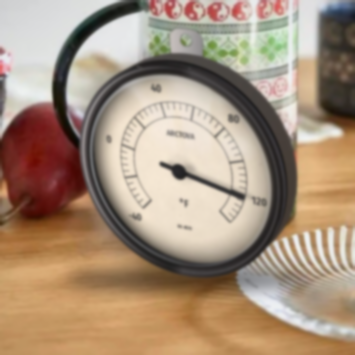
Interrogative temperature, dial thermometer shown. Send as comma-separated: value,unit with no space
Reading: 120,°F
